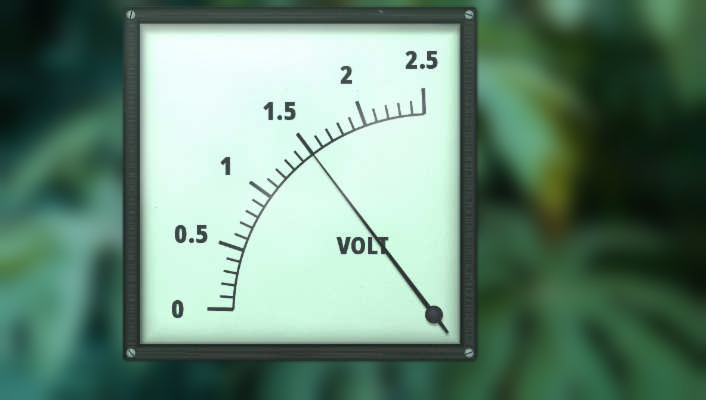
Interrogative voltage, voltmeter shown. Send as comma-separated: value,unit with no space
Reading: 1.5,V
